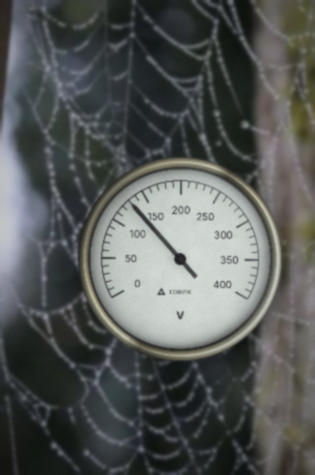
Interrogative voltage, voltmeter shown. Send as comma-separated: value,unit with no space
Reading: 130,V
